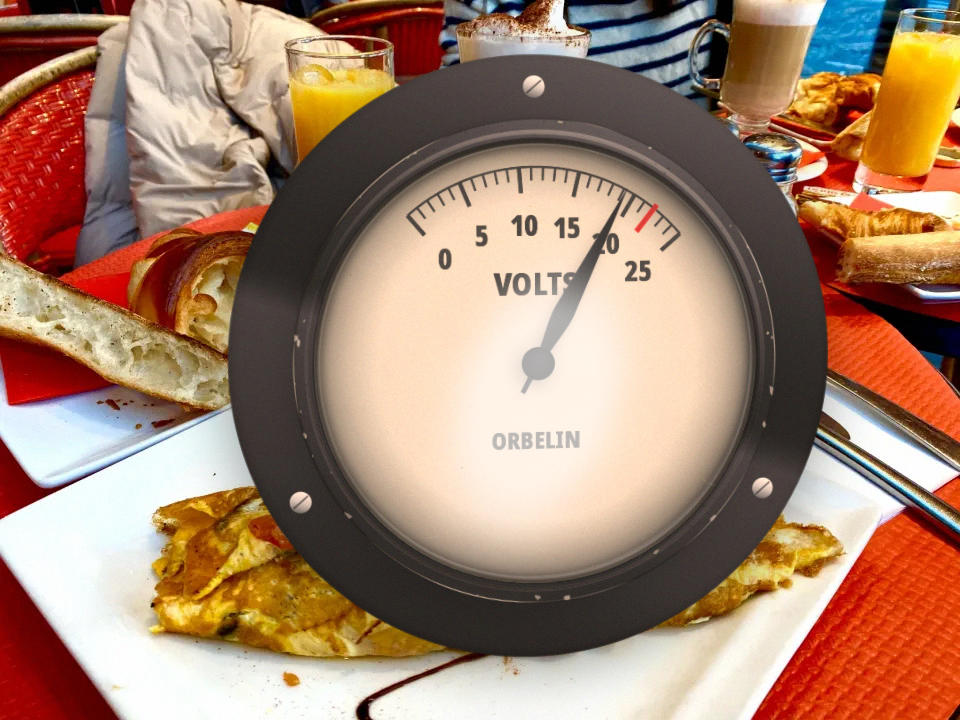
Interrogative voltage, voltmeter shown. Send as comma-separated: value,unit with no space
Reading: 19,V
